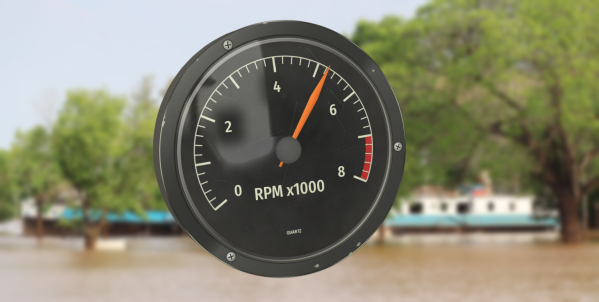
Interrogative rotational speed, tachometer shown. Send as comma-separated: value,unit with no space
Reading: 5200,rpm
